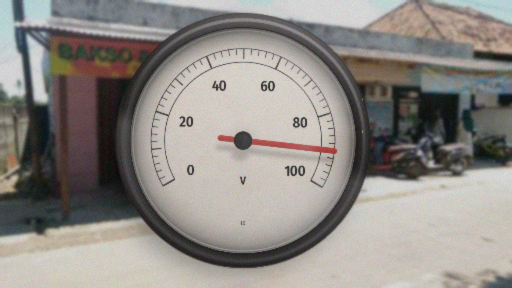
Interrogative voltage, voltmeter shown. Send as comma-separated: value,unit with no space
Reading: 90,V
